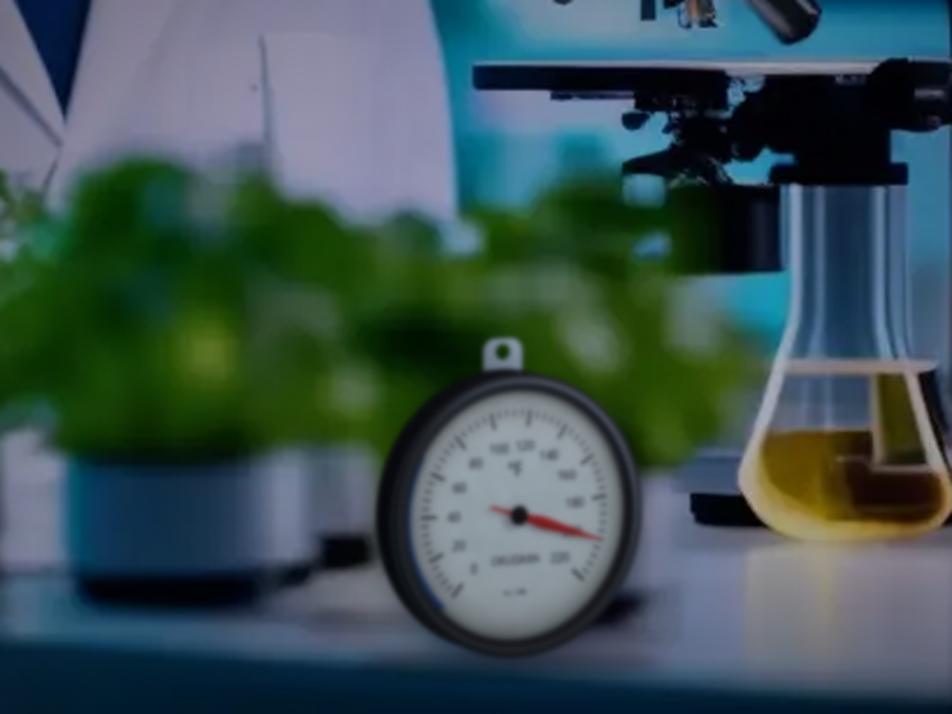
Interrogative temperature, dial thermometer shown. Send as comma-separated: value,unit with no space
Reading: 200,°F
